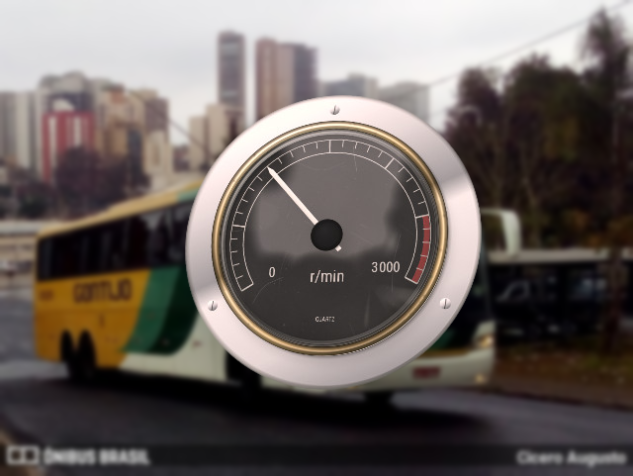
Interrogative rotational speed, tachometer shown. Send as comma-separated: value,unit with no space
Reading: 1000,rpm
